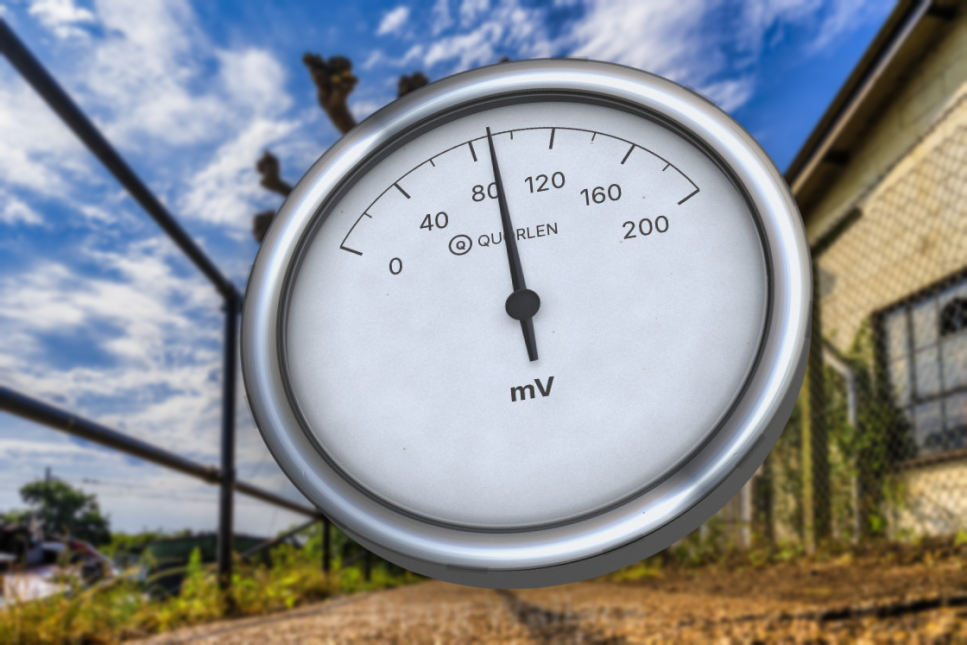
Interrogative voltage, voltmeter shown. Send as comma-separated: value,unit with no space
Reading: 90,mV
